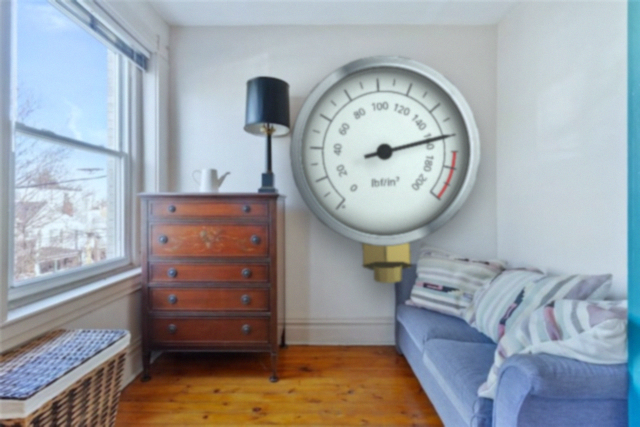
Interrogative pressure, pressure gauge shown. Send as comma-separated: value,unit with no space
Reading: 160,psi
